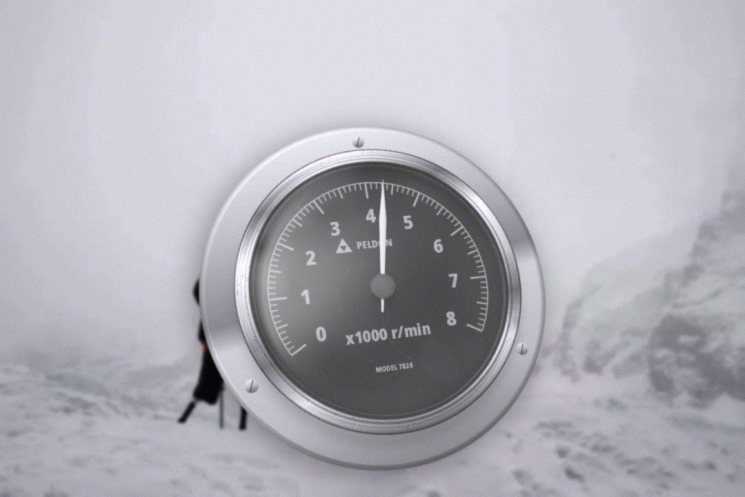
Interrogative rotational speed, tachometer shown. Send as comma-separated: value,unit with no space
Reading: 4300,rpm
